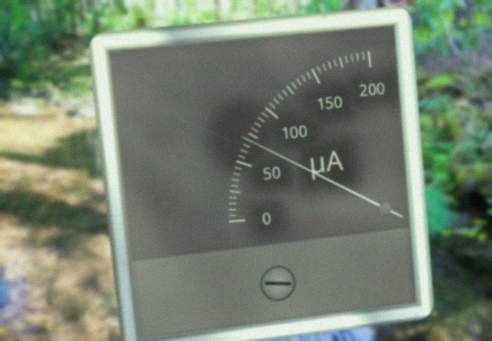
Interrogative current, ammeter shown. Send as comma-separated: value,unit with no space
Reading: 70,µA
